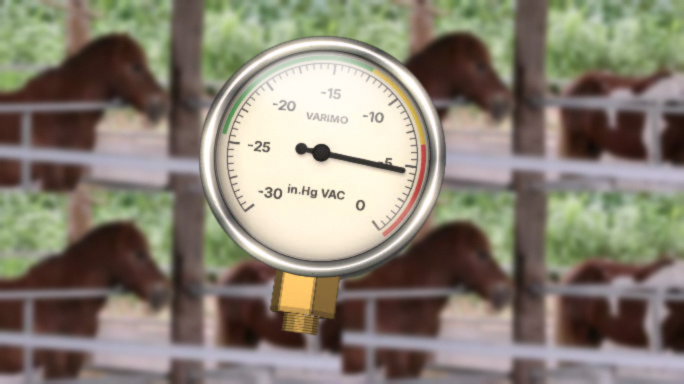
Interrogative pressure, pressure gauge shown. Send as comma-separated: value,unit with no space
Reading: -4.5,inHg
